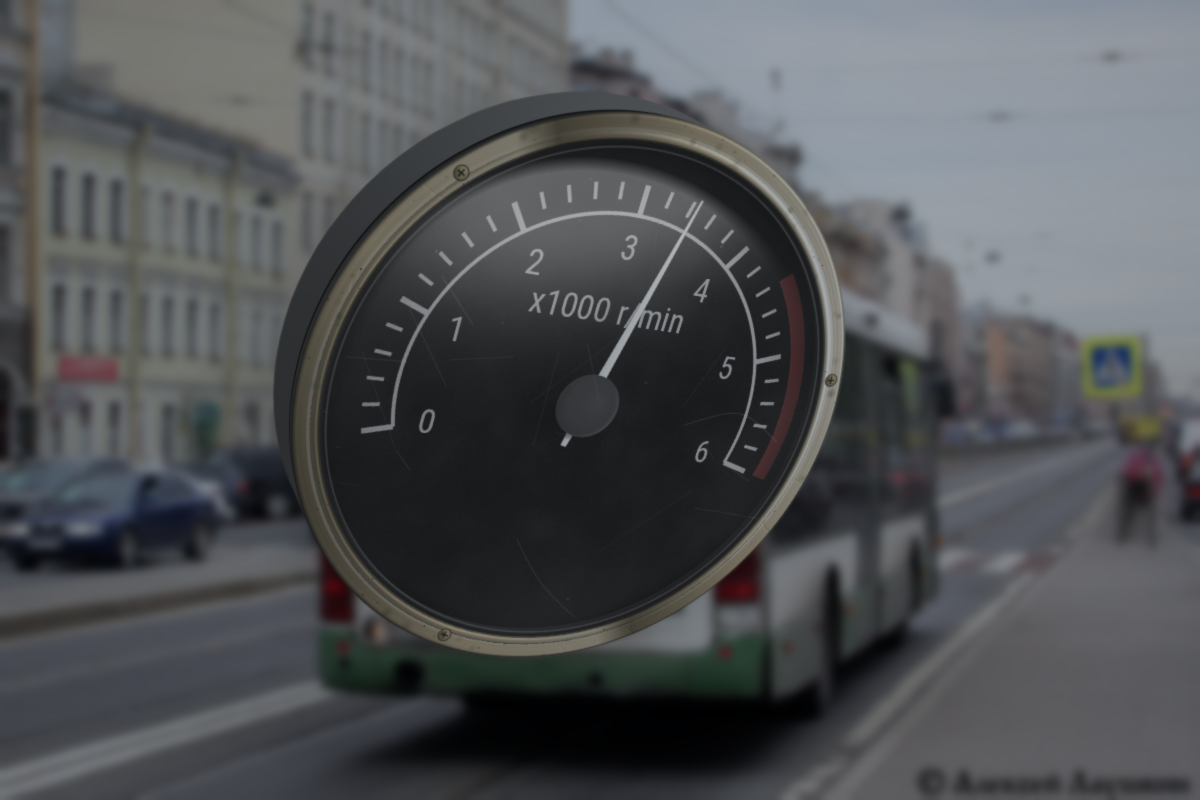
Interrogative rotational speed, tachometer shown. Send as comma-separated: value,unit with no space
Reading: 3400,rpm
